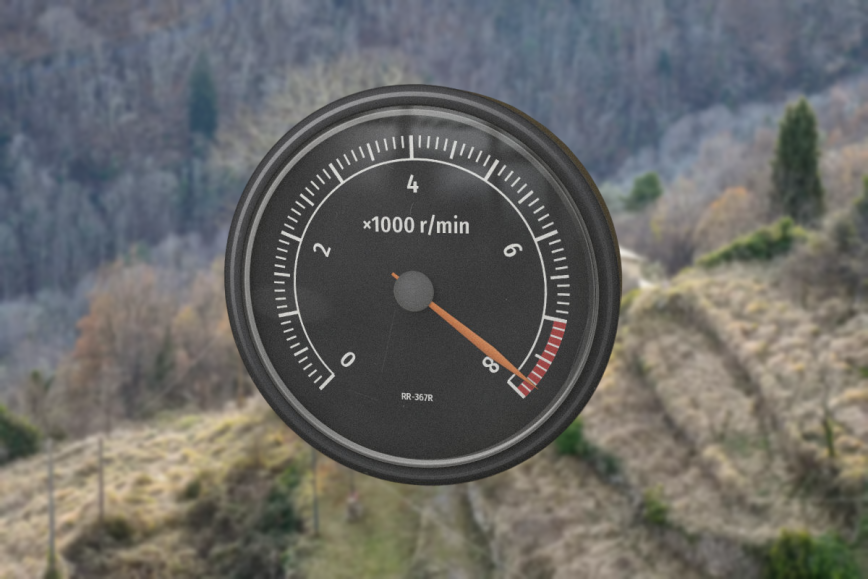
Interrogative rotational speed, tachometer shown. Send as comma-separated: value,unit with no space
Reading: 7800,rpm
